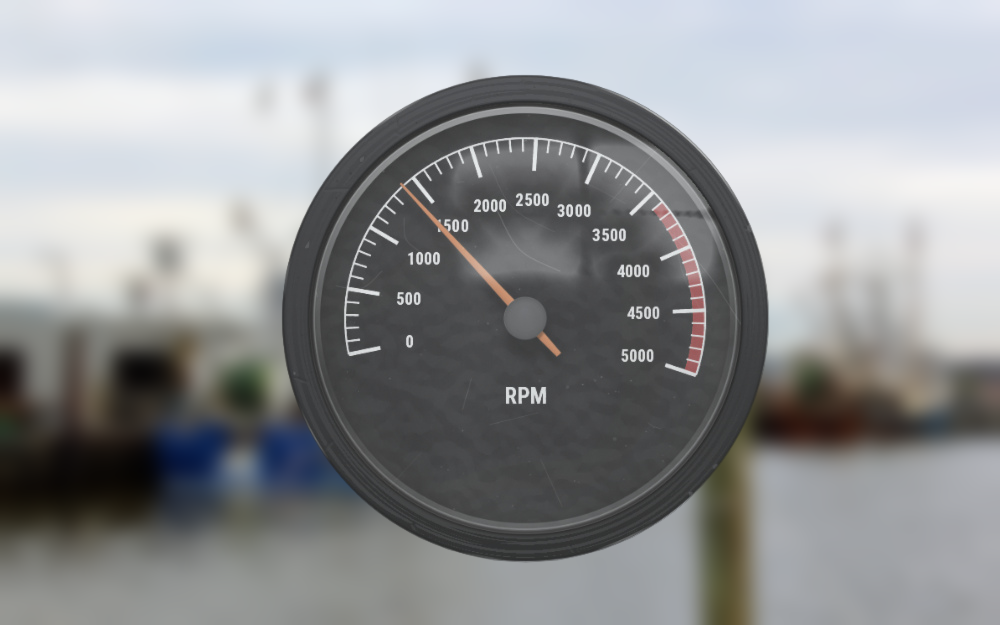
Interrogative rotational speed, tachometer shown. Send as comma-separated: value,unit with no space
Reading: 1400,rpm
